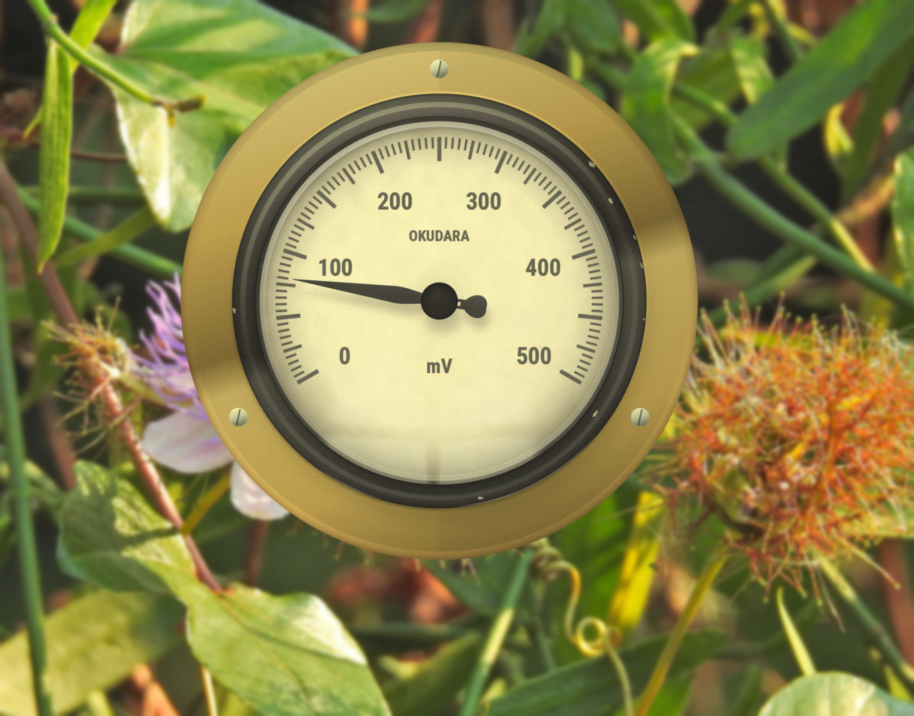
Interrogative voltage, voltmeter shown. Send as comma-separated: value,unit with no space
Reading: 80,mV
